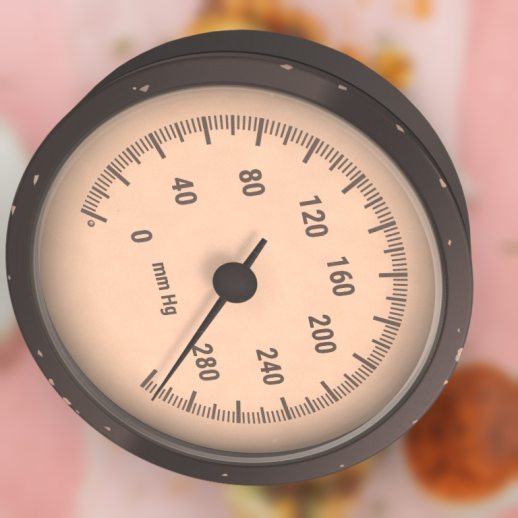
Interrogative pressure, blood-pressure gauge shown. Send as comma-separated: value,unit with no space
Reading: 294,mmHg
